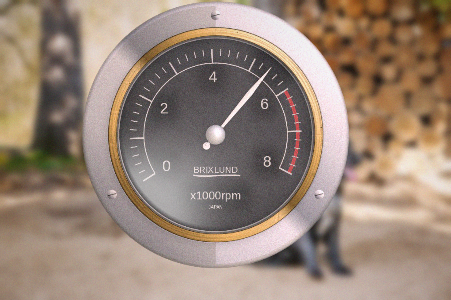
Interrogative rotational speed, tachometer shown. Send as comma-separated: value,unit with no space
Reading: 5400,rpm
